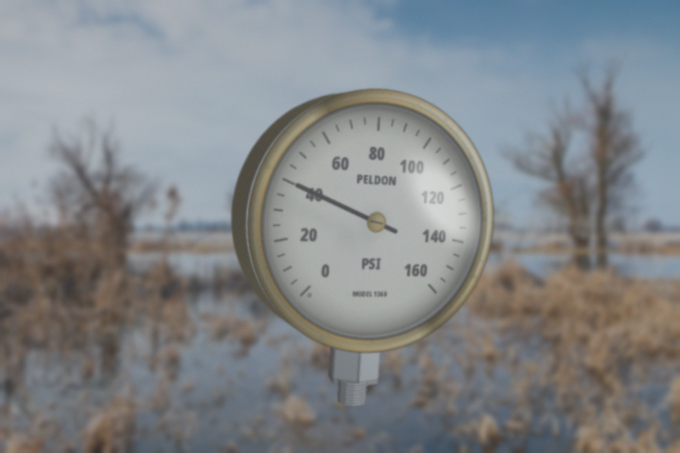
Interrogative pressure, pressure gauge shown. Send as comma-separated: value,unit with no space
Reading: 40,psi
